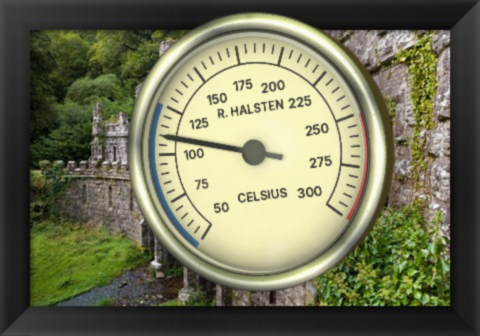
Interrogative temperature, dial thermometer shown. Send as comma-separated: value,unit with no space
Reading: 110,°C
